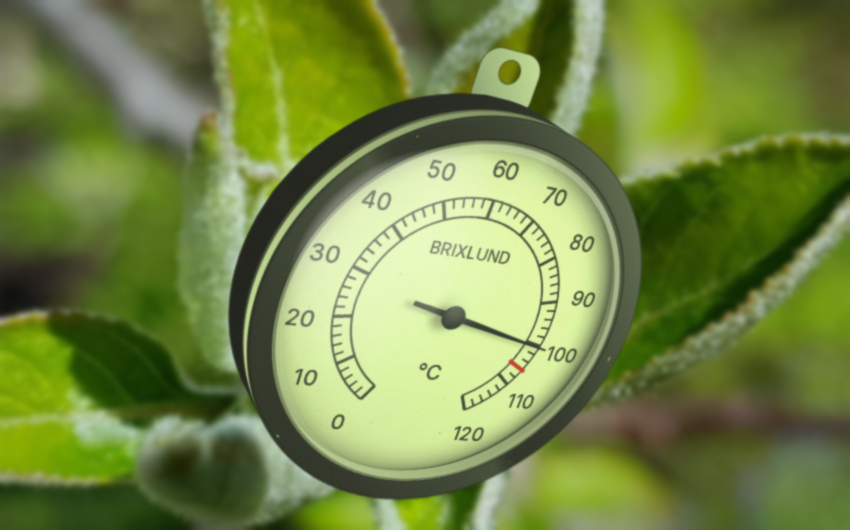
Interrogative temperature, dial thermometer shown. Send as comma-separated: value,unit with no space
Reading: 100,°C
